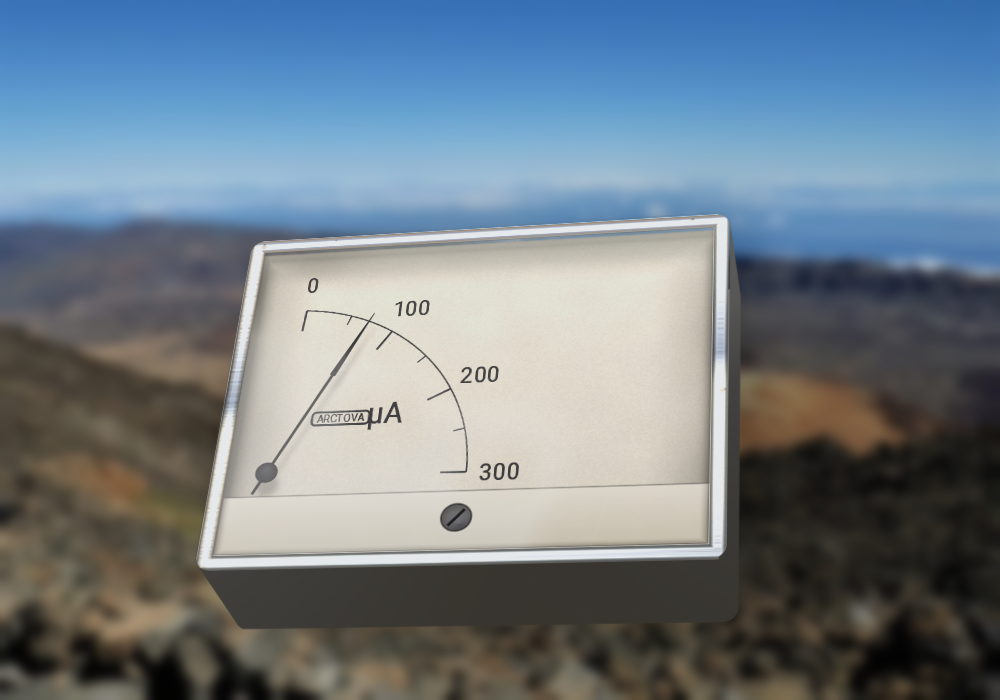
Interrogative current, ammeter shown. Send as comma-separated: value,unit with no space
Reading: 75,µA
